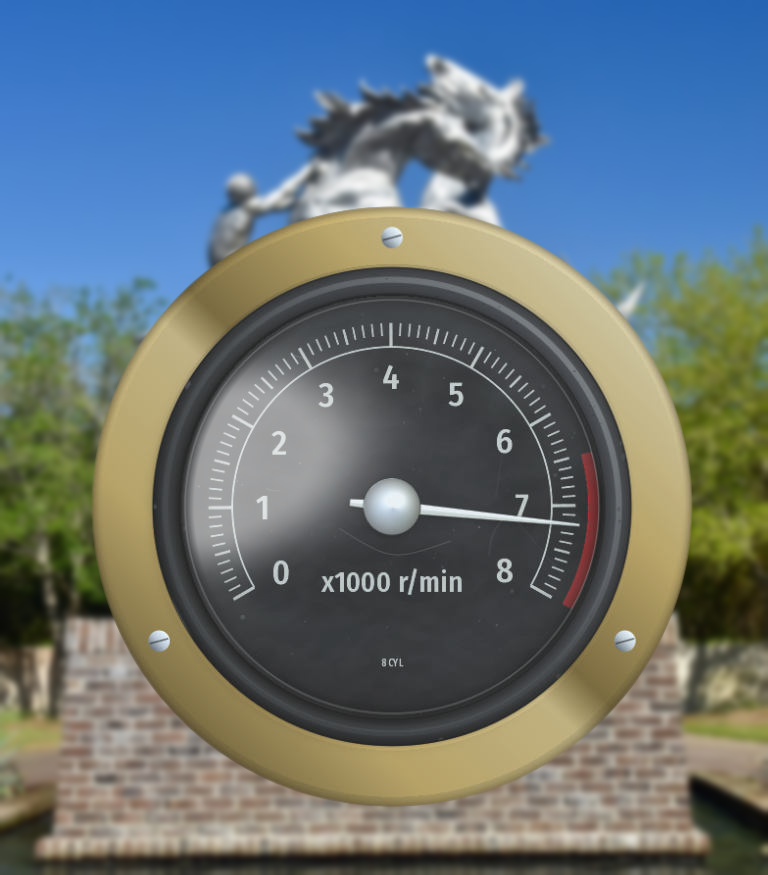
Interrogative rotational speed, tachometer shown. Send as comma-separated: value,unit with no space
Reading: 7200,rpm
